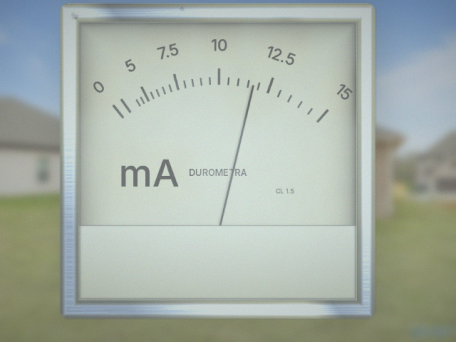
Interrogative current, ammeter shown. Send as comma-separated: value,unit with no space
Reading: 11.75,mA
